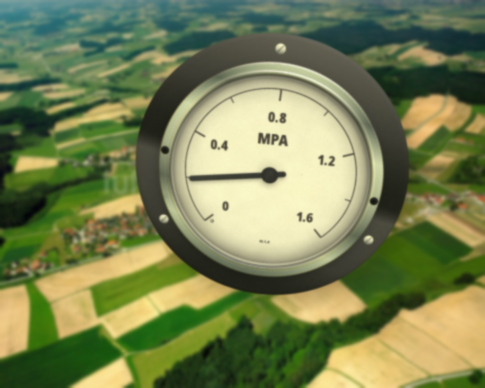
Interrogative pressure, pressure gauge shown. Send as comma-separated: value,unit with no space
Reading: 0.2,MPa
